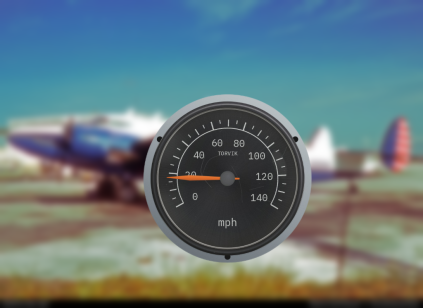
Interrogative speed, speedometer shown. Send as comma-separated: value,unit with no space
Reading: 17.5,mph
